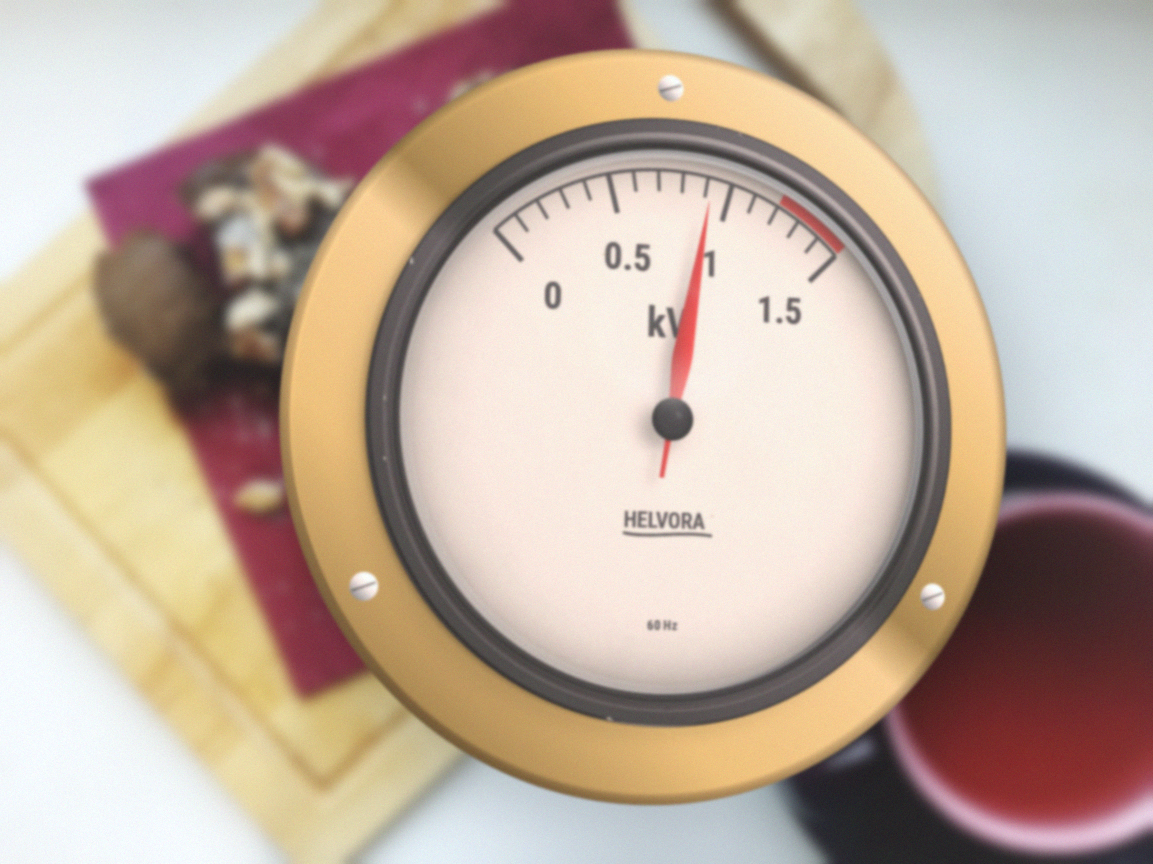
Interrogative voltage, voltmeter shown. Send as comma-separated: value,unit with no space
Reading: 0.9,kV
